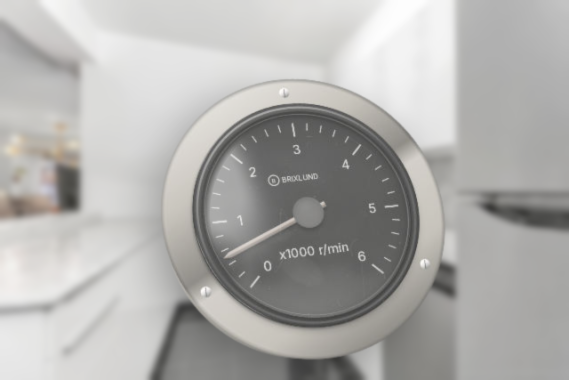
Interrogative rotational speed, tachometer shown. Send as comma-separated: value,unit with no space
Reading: 500,rpm
